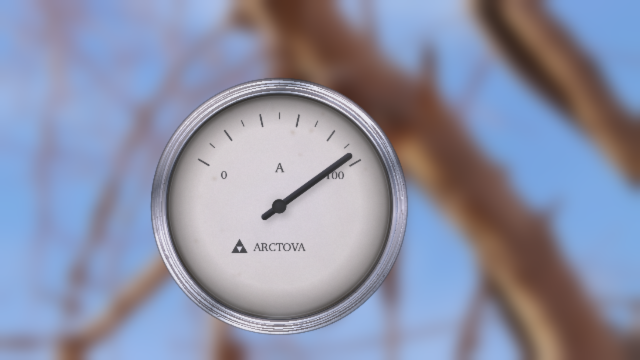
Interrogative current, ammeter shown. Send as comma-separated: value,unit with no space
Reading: 95,A
